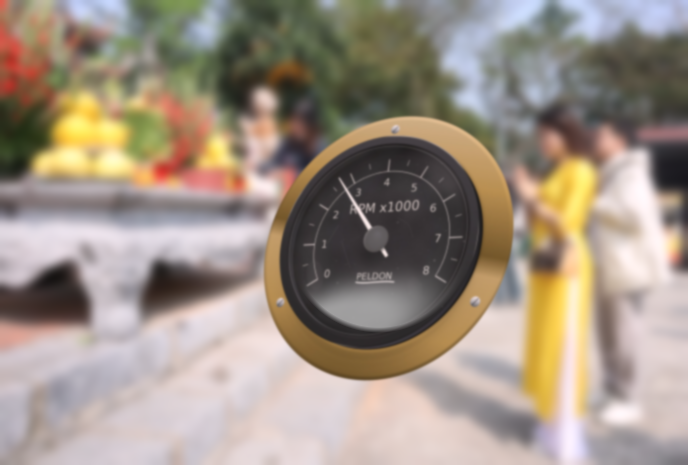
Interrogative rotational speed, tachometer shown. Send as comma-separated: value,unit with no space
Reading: 2750,rpm
